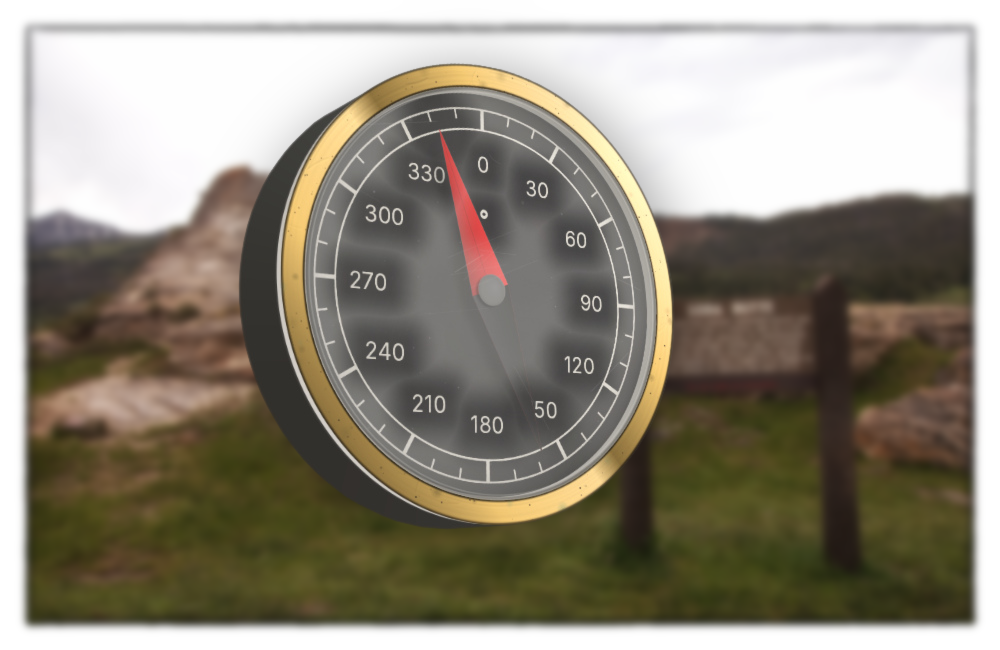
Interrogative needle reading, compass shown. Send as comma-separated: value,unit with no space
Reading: 340,°
